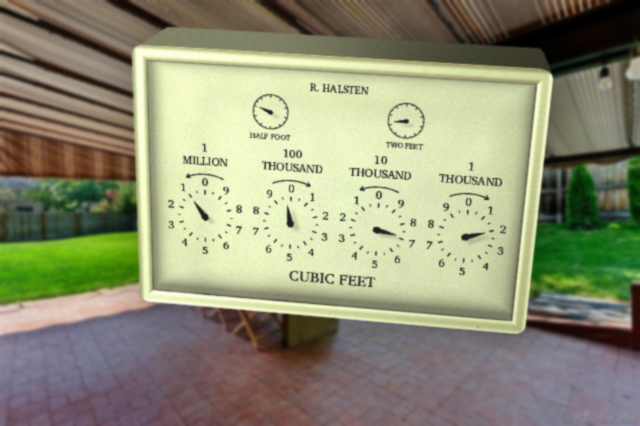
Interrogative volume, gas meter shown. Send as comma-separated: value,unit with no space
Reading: 97200,ft³
